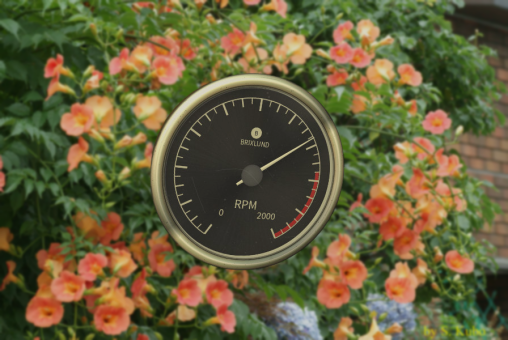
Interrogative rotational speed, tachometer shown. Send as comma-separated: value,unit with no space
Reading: 1350,rpm
